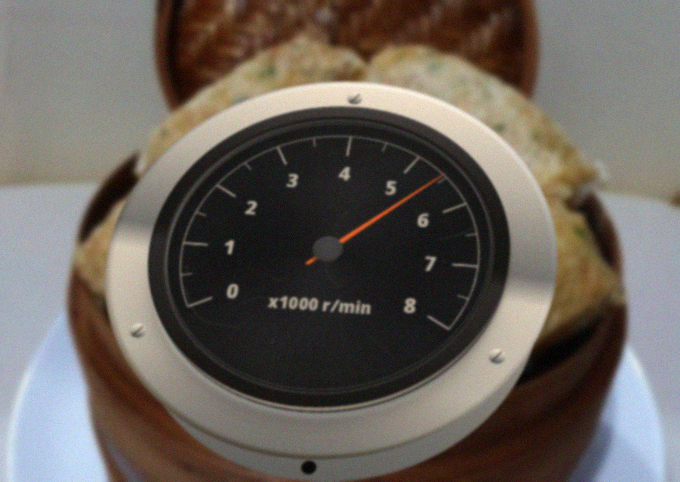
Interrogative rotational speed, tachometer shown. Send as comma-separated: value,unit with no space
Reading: 5500,rpm
